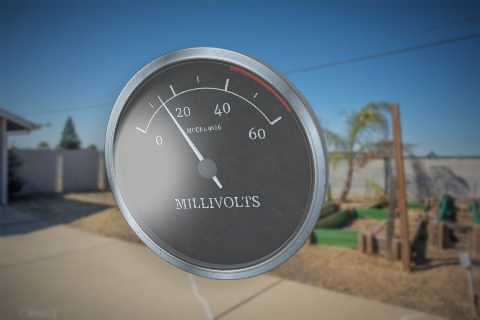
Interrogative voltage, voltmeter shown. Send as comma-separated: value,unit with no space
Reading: 15,mV
